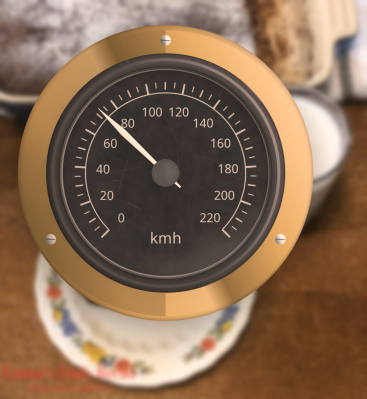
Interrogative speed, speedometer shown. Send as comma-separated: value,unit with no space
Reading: 72.5,km/h
